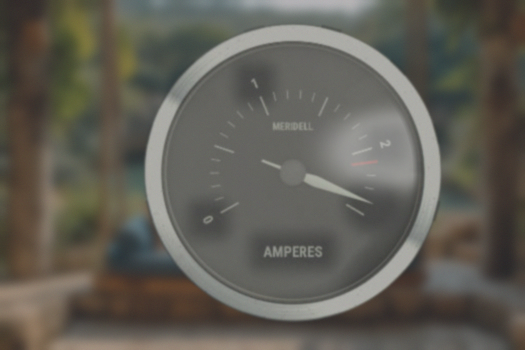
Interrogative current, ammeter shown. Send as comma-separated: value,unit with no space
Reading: 2.4,A
